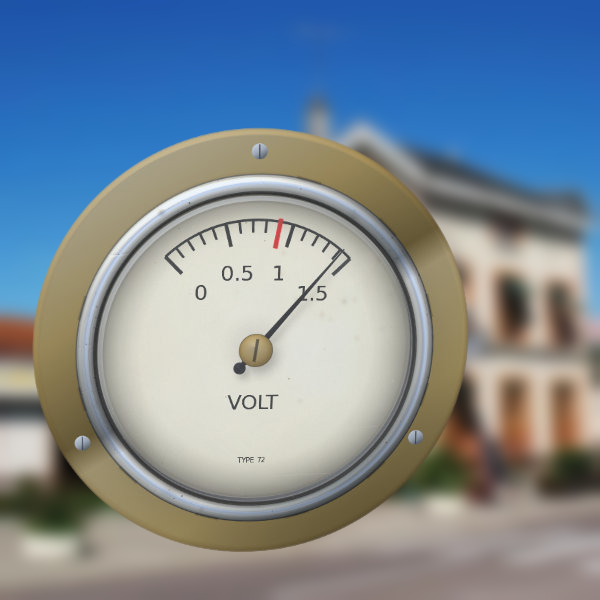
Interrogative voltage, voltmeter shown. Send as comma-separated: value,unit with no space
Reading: 1.4,V
